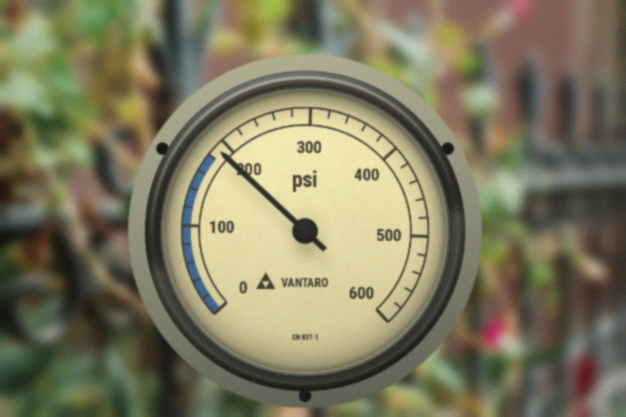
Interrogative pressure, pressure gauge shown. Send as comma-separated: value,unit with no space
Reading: 190,psi
